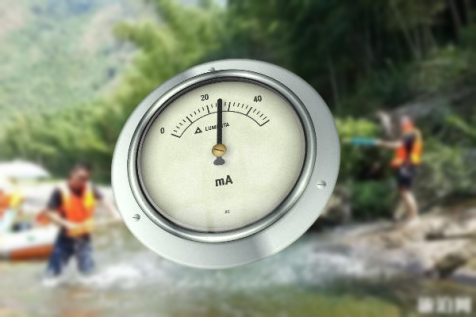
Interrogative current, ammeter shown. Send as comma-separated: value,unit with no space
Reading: 26,mA
